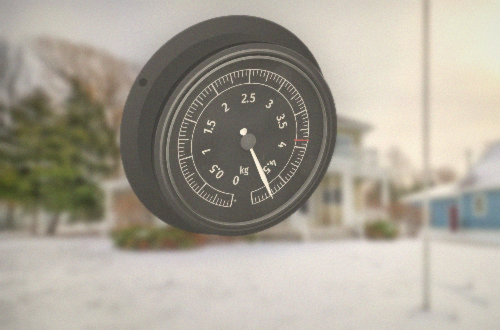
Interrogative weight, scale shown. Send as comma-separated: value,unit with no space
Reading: 4.75,kg
